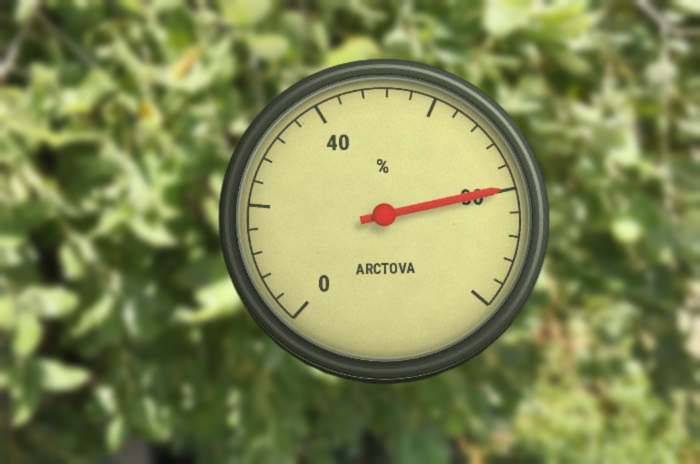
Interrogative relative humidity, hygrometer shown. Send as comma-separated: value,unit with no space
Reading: 80,%
